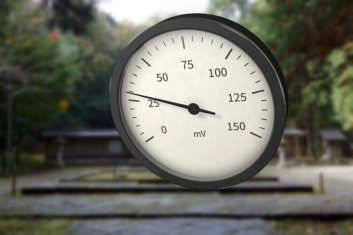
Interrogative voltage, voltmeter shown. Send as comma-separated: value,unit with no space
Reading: 30,mV
